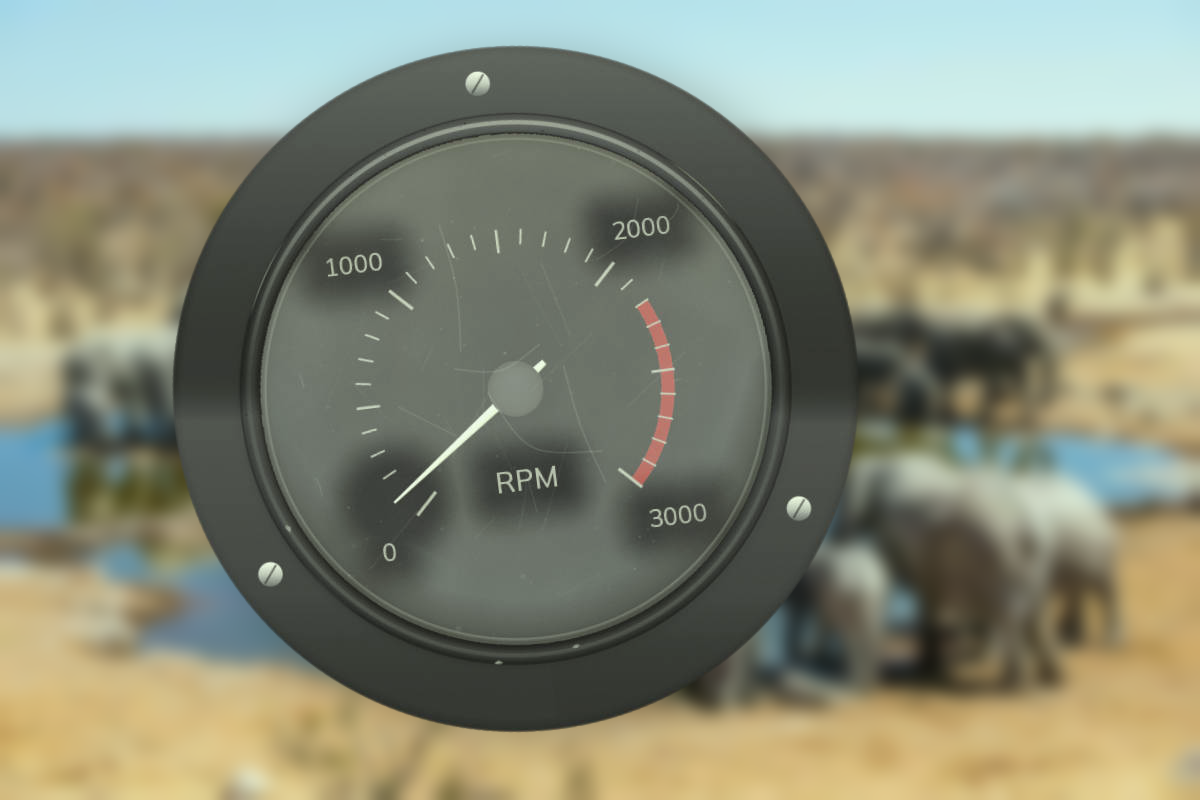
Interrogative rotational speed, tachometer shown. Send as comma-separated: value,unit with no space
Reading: 100,rpm
